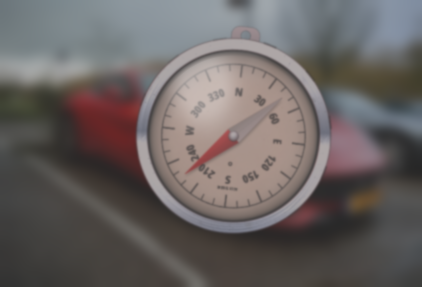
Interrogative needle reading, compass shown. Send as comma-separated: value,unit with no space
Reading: 225,°
